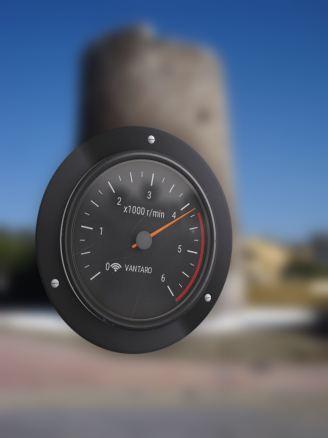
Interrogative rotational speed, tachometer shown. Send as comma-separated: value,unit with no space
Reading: 4125,rpm
